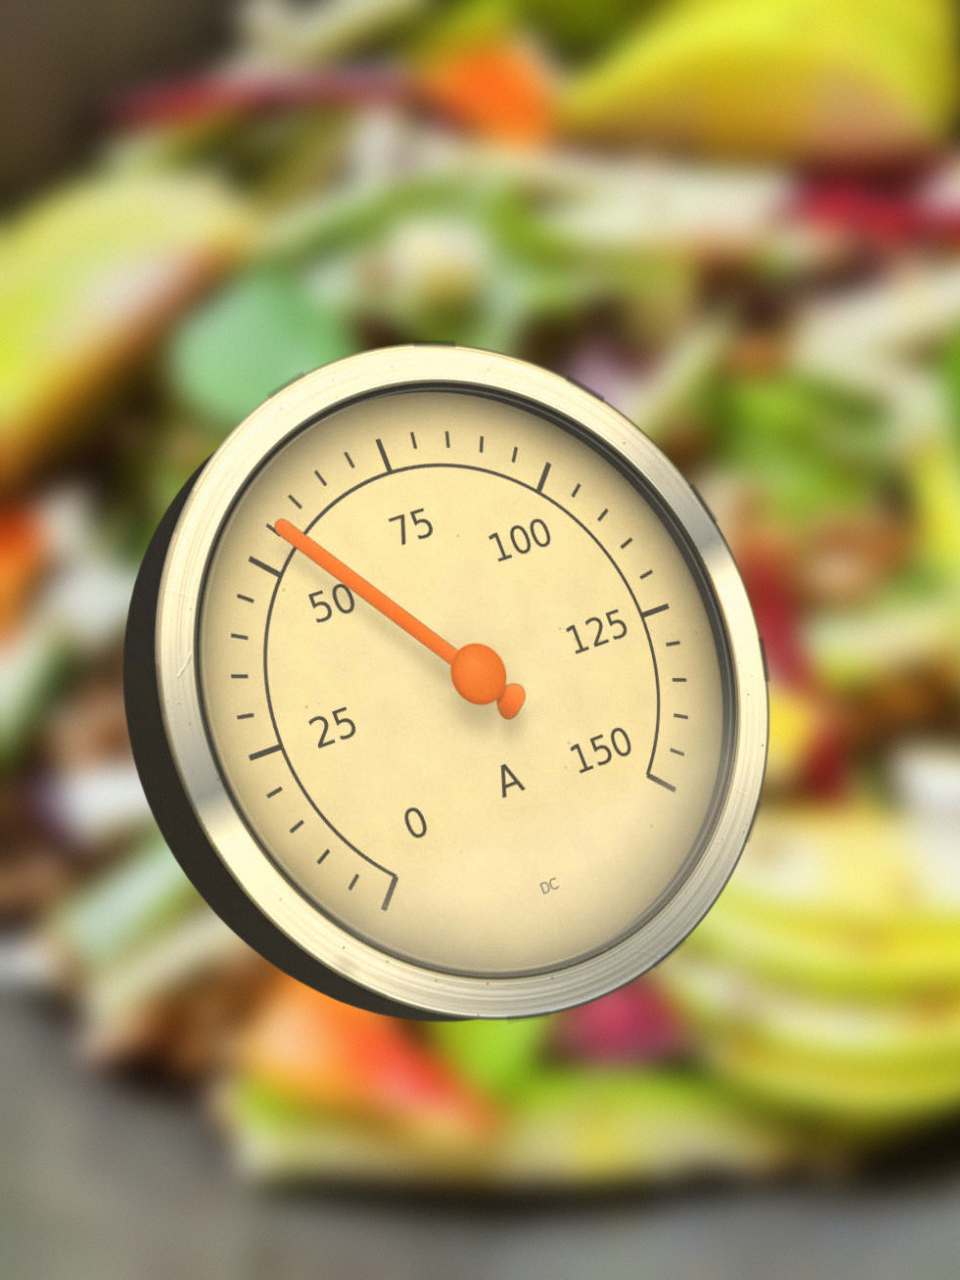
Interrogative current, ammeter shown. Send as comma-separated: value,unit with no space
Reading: 55,A
